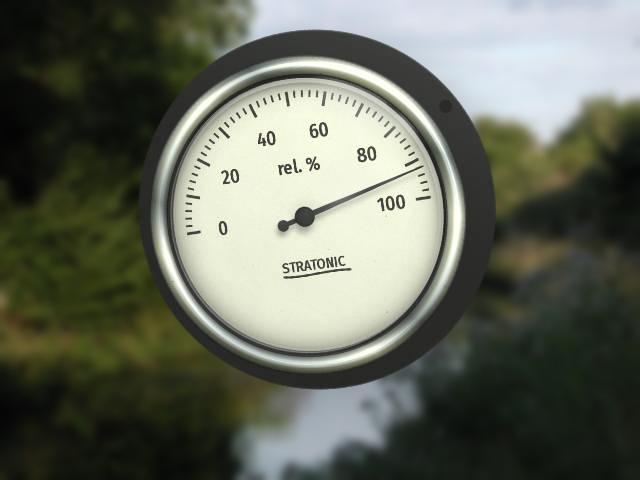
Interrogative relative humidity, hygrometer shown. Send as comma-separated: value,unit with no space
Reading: 92,%
